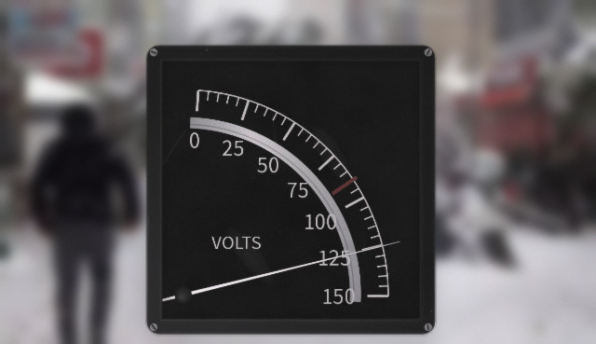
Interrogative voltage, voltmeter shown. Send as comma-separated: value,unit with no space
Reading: 125,V
